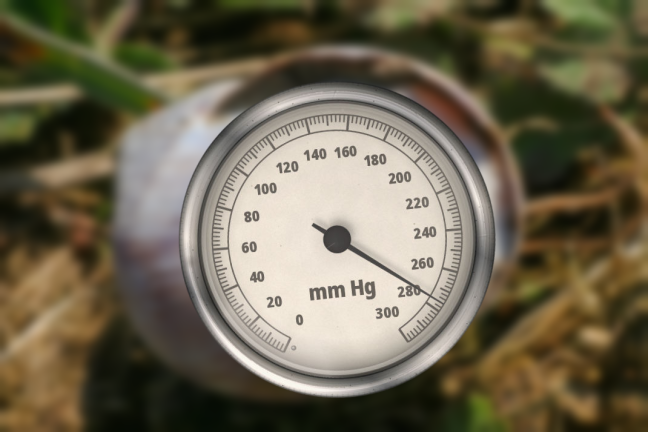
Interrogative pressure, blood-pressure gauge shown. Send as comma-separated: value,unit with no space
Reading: 276,mmHg
